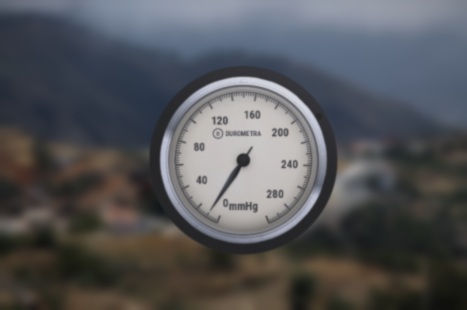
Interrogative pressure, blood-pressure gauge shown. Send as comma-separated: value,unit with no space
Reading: 10,mmHg
